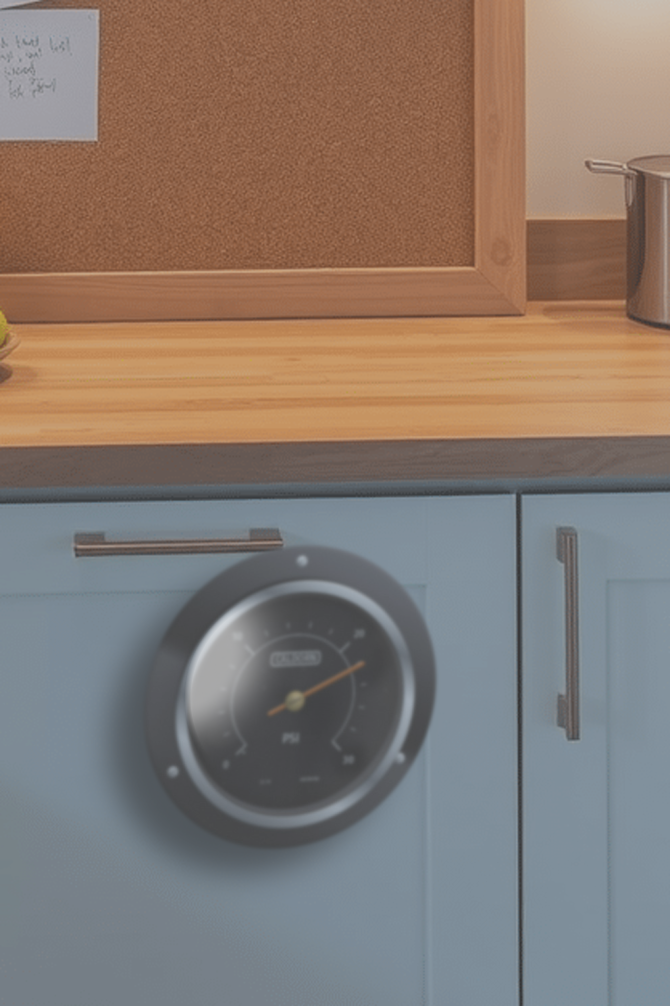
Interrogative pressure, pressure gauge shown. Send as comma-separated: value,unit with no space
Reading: 22,psi
